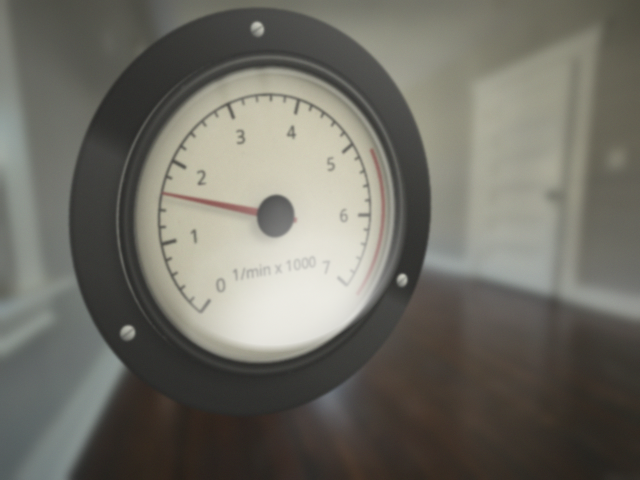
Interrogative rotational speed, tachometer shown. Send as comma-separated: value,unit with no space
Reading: 1600,rpm
